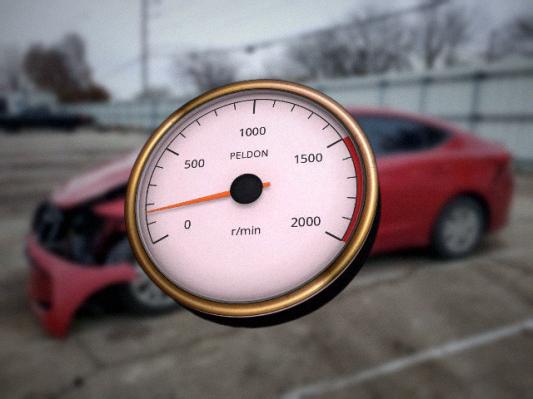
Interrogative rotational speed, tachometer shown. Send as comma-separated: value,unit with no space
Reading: 150,rpm
